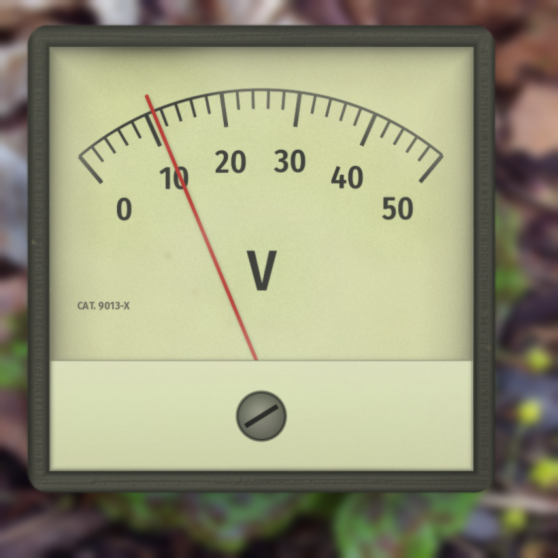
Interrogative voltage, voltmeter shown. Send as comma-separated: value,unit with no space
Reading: 11,V
